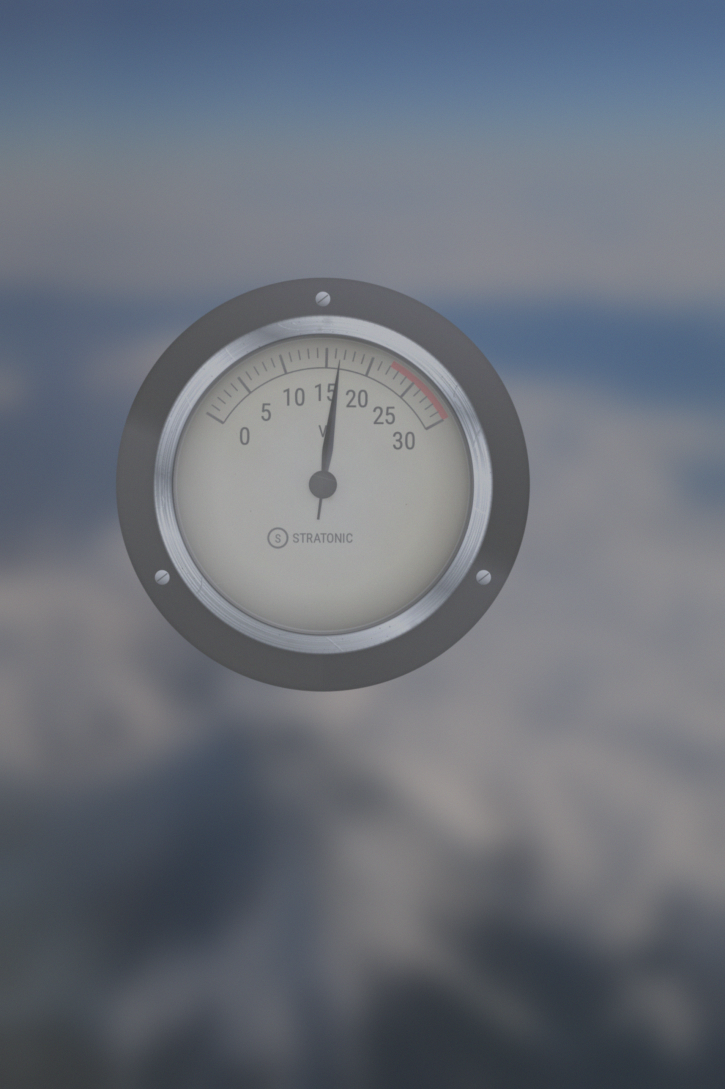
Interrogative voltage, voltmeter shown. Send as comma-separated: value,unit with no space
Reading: 16.5,V
